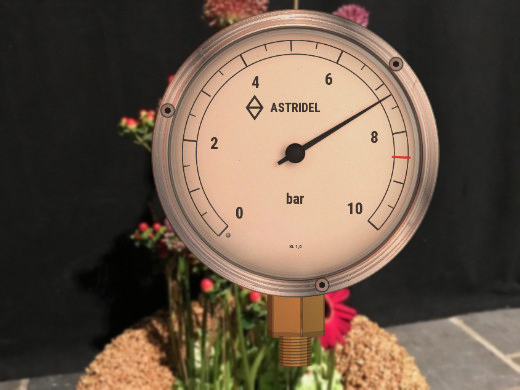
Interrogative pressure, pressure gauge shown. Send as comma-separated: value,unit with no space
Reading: 7.25,bar
